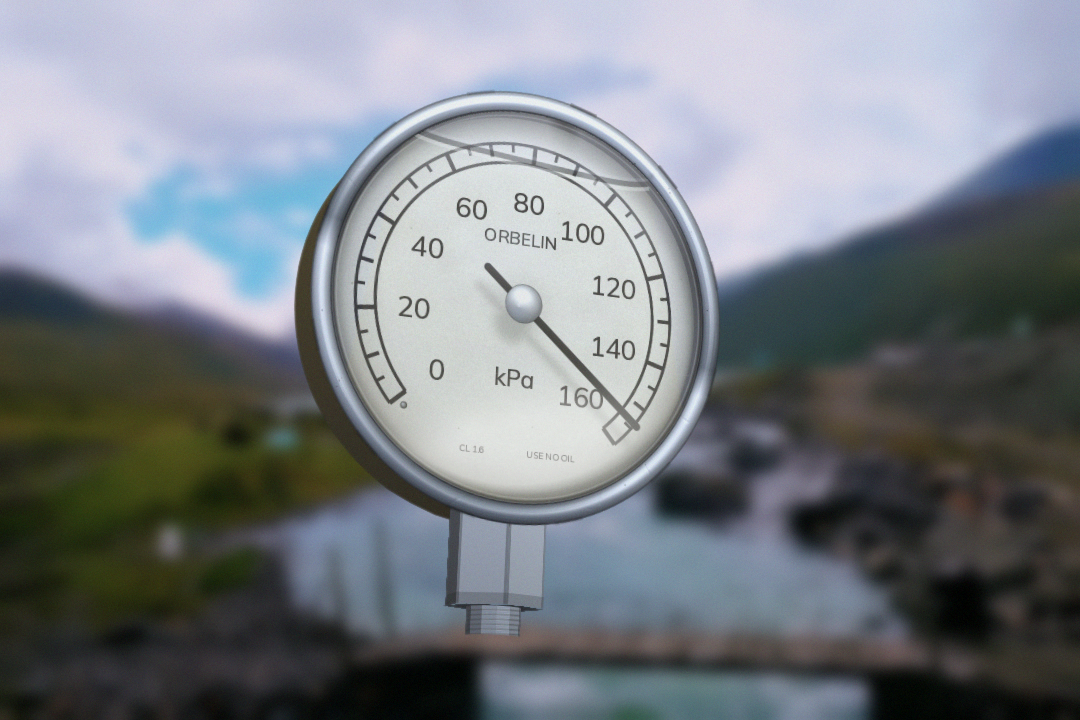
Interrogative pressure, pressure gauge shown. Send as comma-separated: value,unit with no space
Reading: 155,kPa
